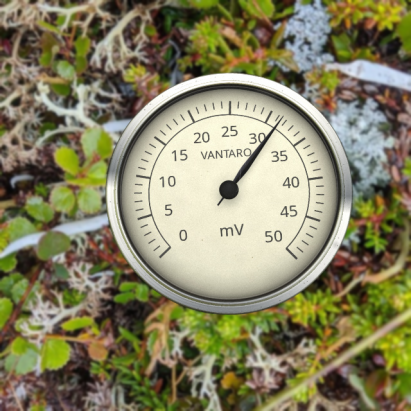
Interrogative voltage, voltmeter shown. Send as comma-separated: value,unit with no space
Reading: 31.5,mV
